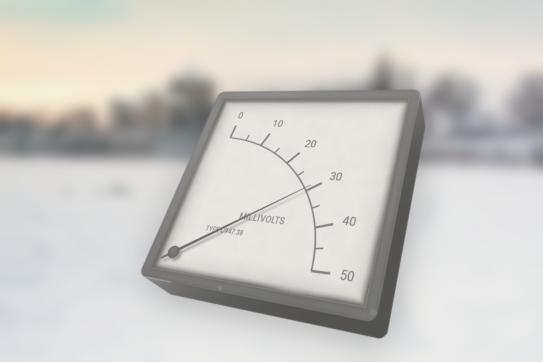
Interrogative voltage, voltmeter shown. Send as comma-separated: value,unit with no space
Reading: 30,mV
